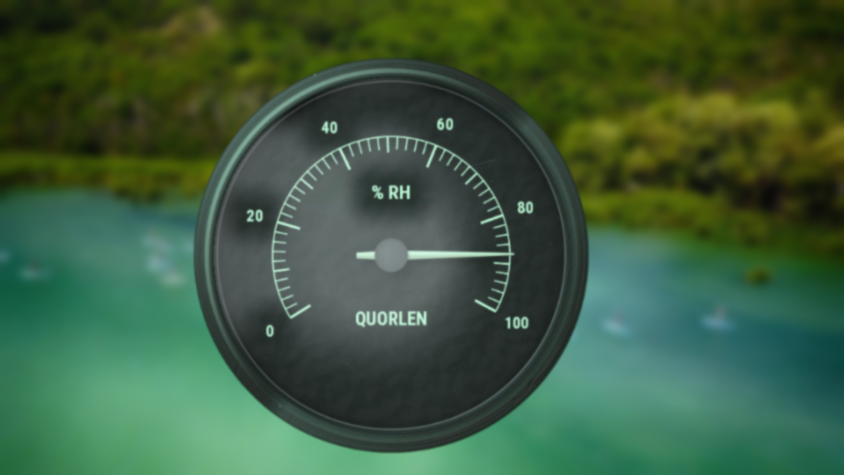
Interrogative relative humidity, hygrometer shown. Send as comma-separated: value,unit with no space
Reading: 88,%
